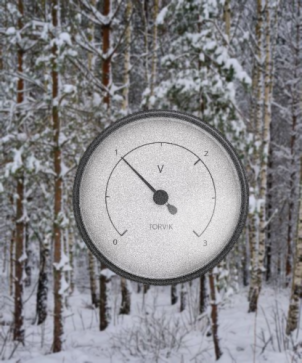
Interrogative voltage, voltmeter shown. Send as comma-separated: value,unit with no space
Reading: 1,V
